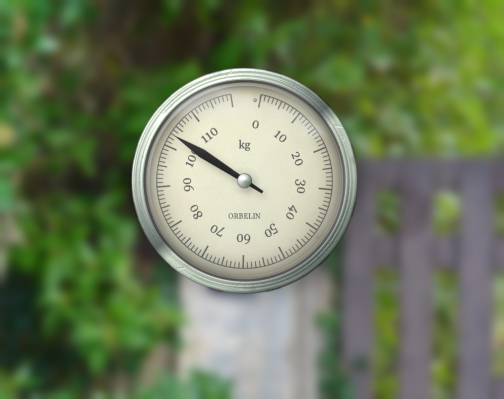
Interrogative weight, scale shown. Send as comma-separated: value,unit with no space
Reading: 103,kg
